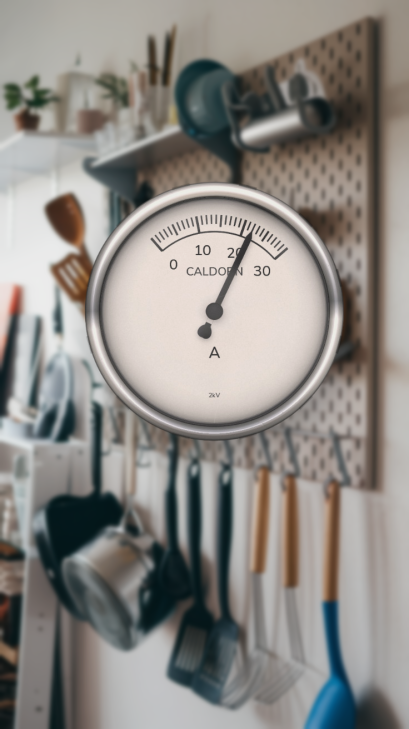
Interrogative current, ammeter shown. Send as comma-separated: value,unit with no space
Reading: 22,A
